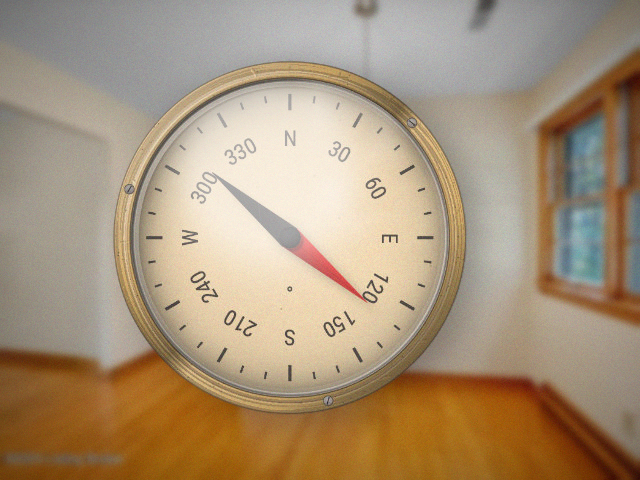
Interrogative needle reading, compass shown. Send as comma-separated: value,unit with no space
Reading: 130,°
